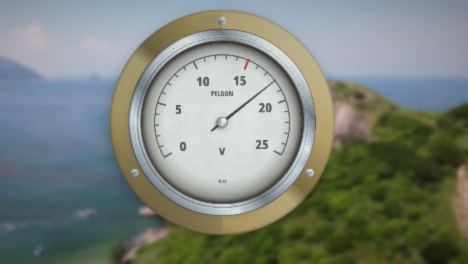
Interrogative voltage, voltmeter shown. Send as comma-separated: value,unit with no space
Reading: 18,V
